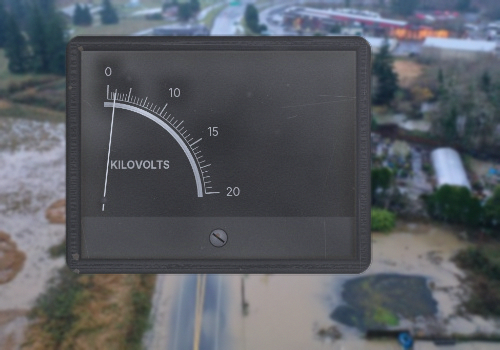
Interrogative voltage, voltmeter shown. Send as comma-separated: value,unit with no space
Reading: 2.5,kV
